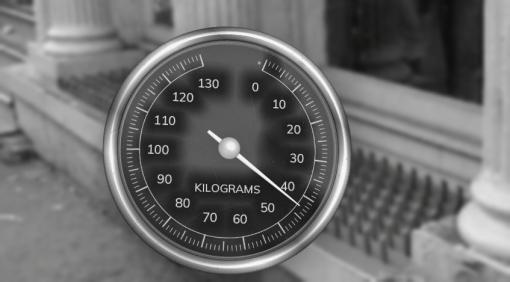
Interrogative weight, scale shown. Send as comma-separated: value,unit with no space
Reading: 43,kg
